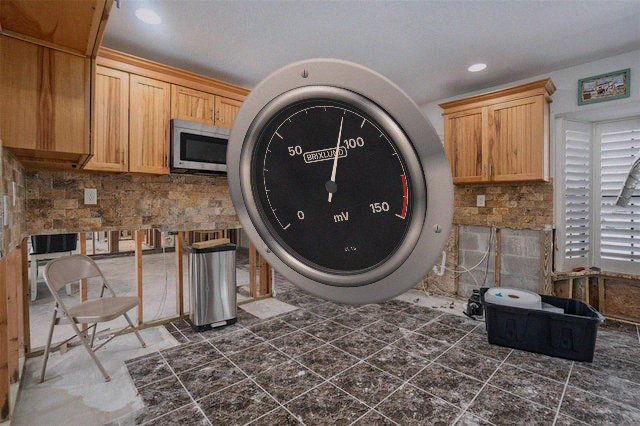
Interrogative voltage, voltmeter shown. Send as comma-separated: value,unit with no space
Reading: 90,mV
